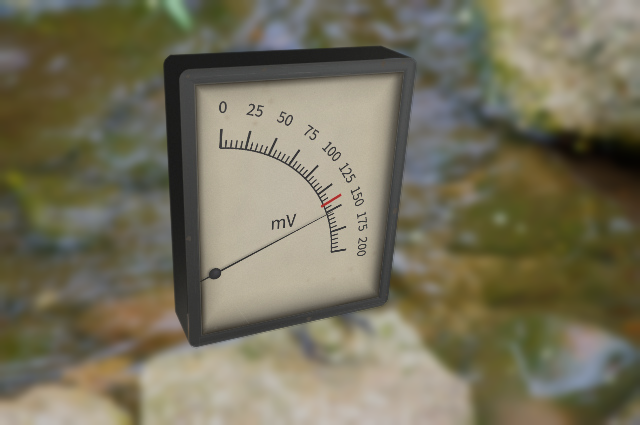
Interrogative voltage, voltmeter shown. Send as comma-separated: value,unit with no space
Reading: 150,mV
